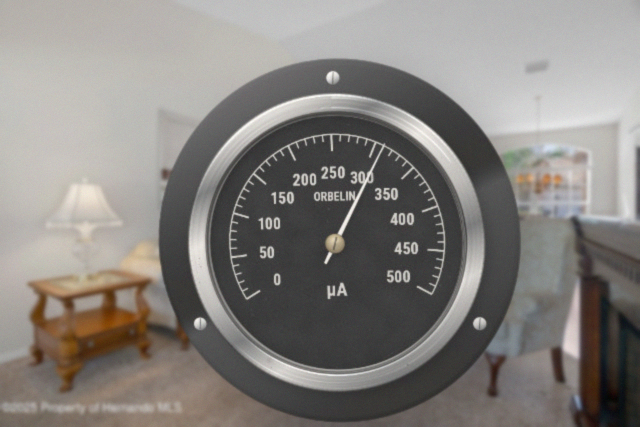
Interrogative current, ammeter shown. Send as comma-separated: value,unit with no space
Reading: 310,µA
